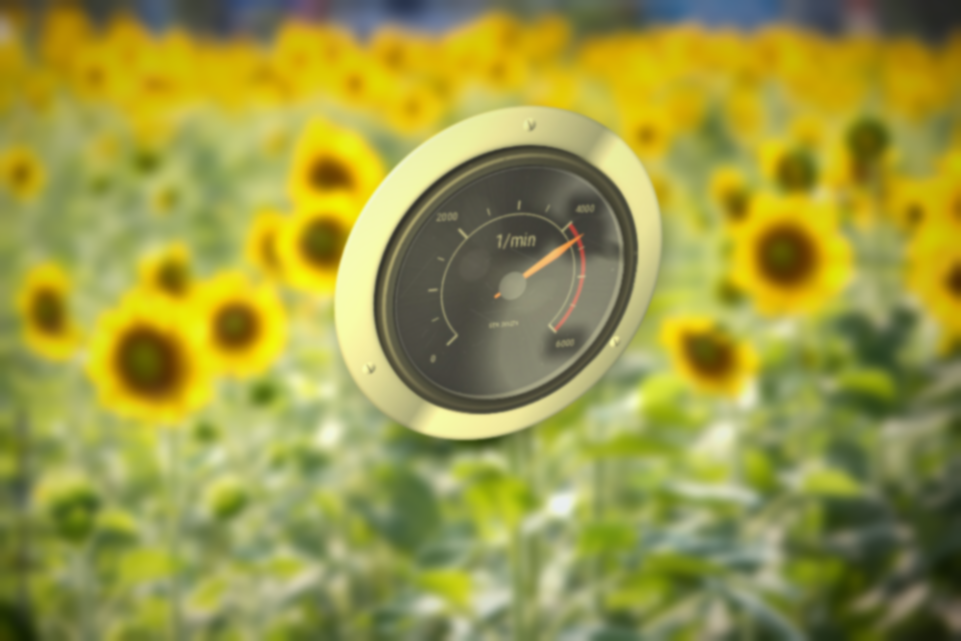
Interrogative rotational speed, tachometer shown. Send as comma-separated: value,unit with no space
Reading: 4250,rpm
